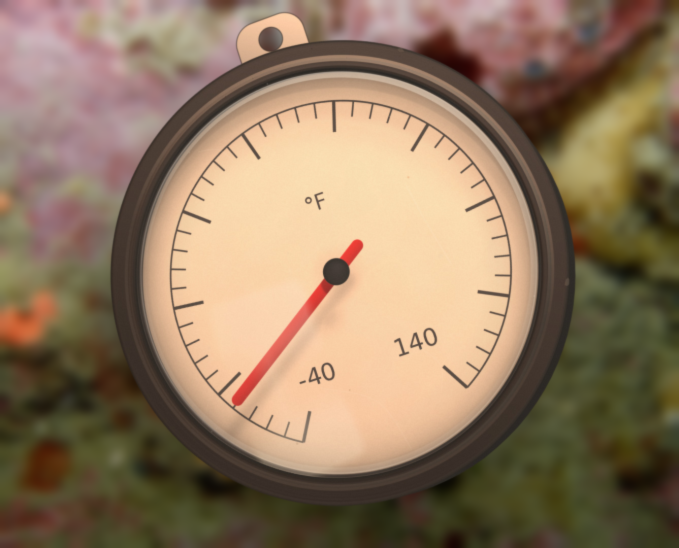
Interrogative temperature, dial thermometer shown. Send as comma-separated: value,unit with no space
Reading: -24,°F
